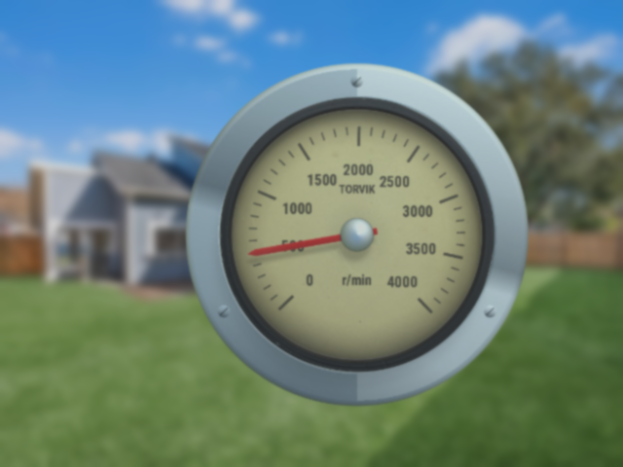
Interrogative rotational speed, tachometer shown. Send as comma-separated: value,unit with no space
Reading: 500,rpm
